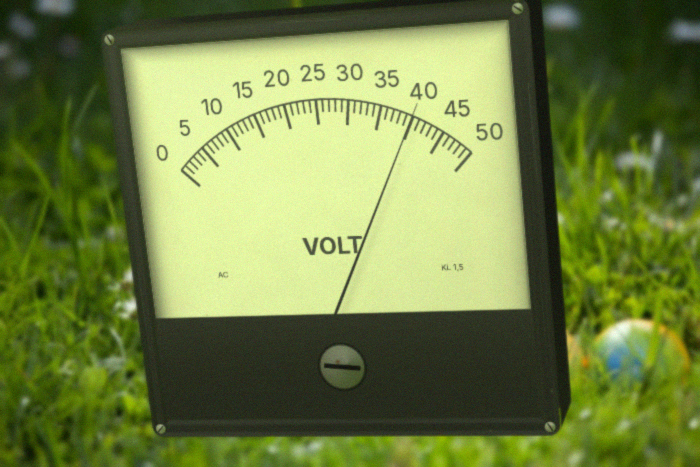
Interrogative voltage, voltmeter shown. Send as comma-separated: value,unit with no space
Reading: 40,V
